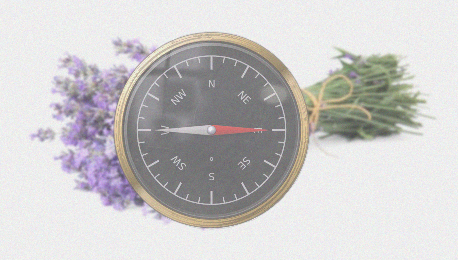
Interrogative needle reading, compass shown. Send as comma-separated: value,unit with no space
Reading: 90,°
